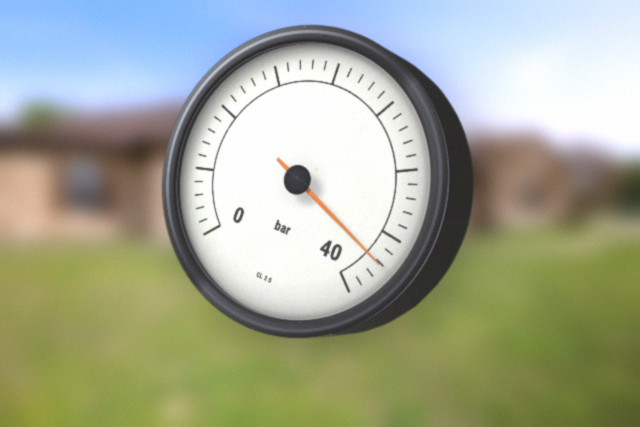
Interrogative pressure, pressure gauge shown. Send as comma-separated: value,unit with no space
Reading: 37,bar
